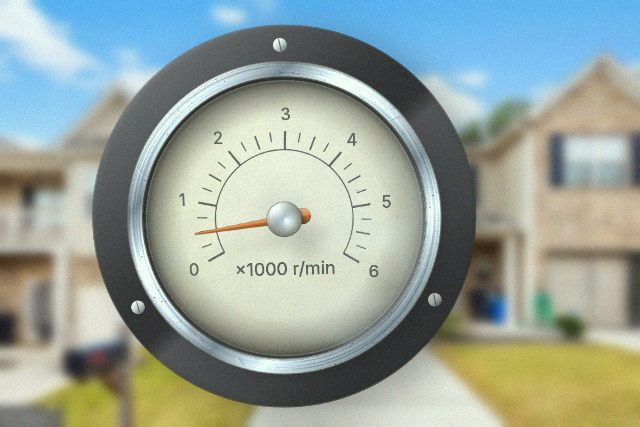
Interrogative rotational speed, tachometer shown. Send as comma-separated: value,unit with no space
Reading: 500,rpm
